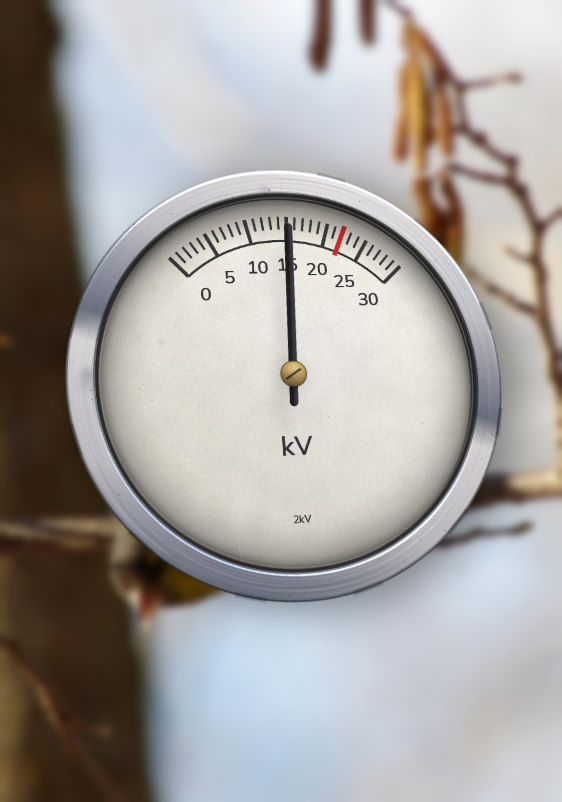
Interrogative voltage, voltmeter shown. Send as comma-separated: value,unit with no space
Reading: 15,kV
